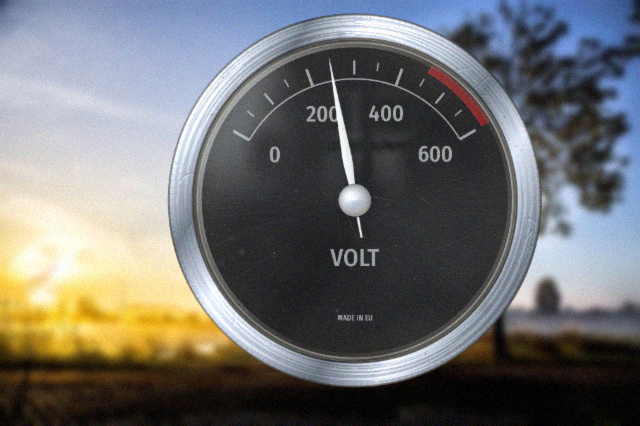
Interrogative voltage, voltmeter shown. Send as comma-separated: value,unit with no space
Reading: 250,V
